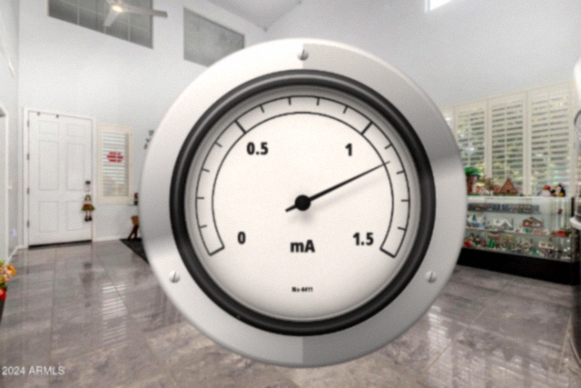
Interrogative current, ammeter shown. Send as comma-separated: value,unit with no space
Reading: 1.15,mA
